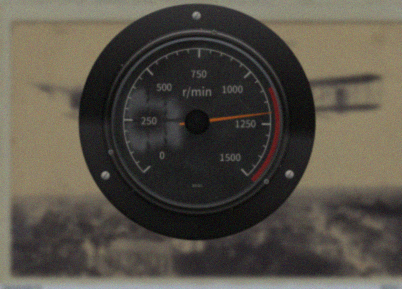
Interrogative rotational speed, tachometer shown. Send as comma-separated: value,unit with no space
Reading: 1200,rpm
